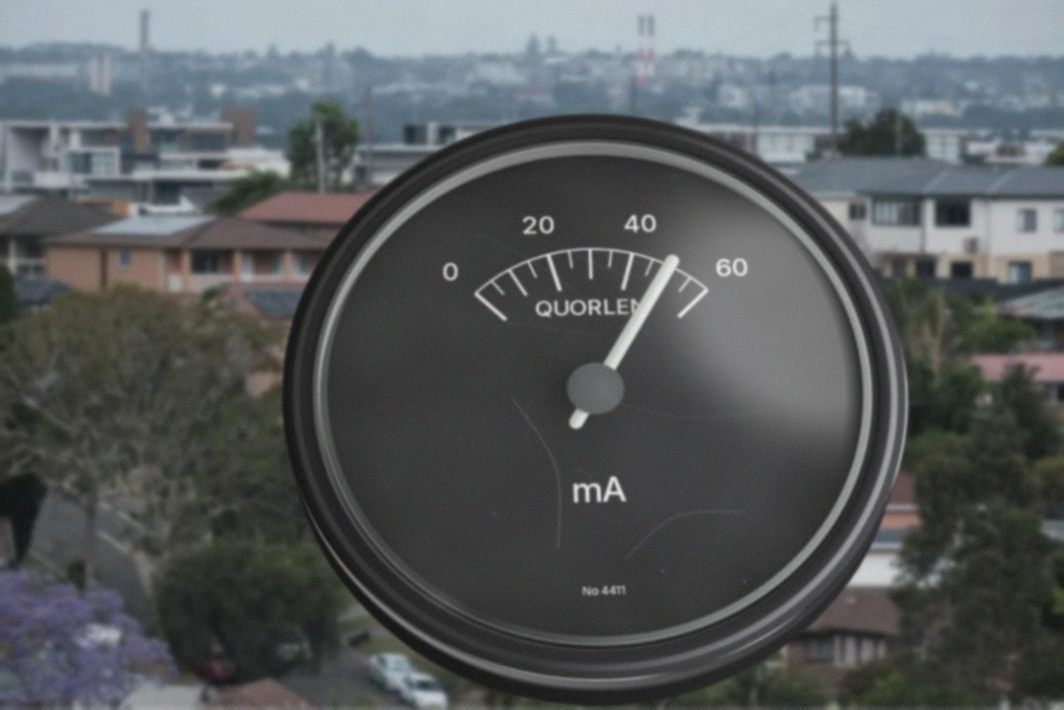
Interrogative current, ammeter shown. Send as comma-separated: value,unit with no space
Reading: 50,mA
